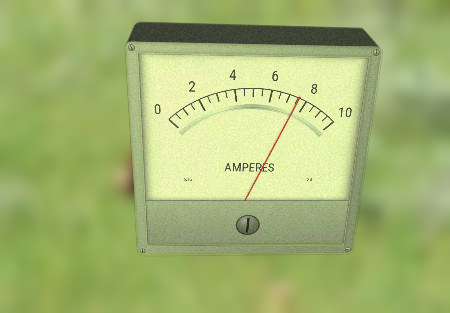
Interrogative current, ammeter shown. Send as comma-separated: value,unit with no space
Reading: 7.5,A
